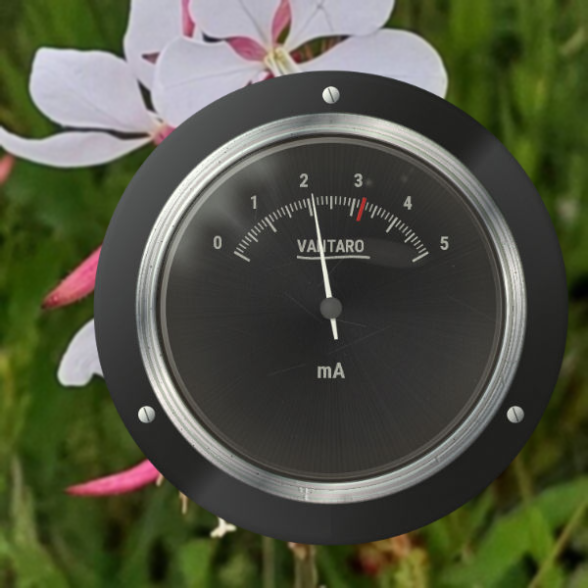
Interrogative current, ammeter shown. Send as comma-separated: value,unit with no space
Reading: 2.1,mA
